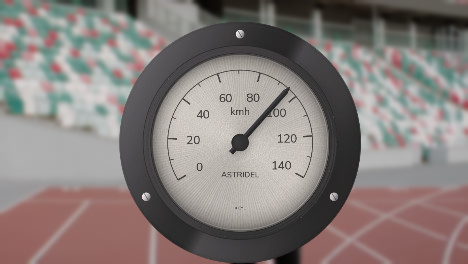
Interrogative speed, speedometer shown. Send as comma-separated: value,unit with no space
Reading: 95,km/h
